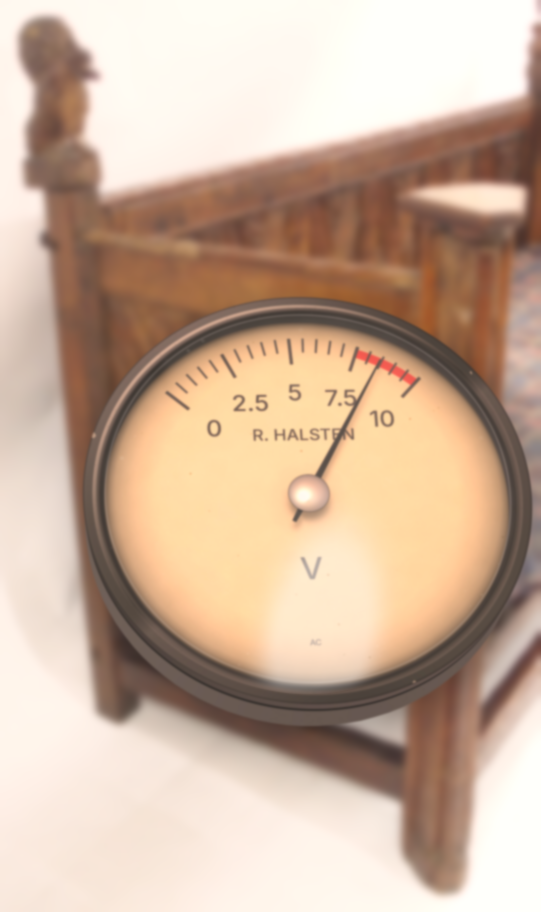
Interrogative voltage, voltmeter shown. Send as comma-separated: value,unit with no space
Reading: 8.5,V
